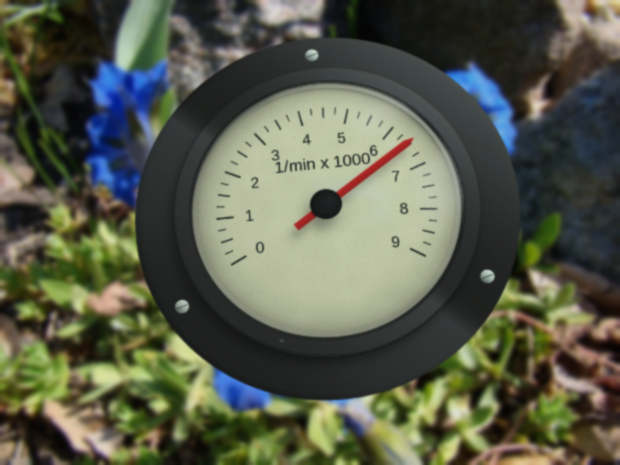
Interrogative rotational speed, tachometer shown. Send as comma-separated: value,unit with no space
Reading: 6500,rpm
